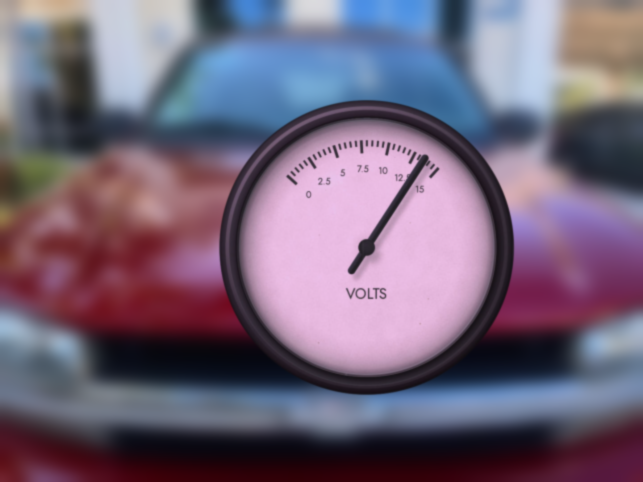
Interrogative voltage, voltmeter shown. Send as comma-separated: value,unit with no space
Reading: 13.5,V
